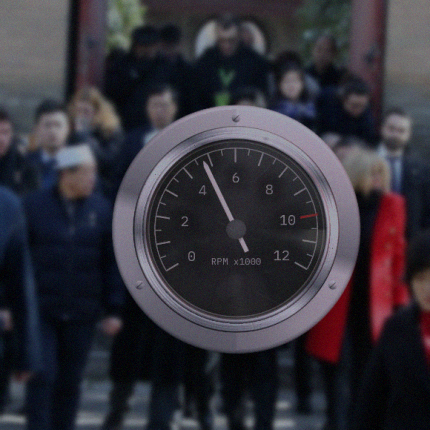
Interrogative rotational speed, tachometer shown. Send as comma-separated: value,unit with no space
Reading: 4750,rpm
